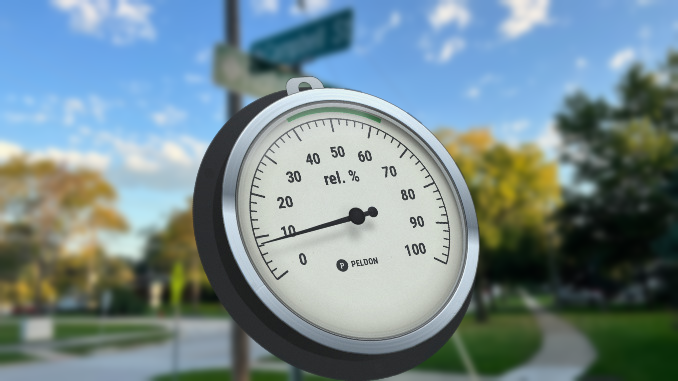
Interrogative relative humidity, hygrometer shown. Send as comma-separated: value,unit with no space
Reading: 8,%
